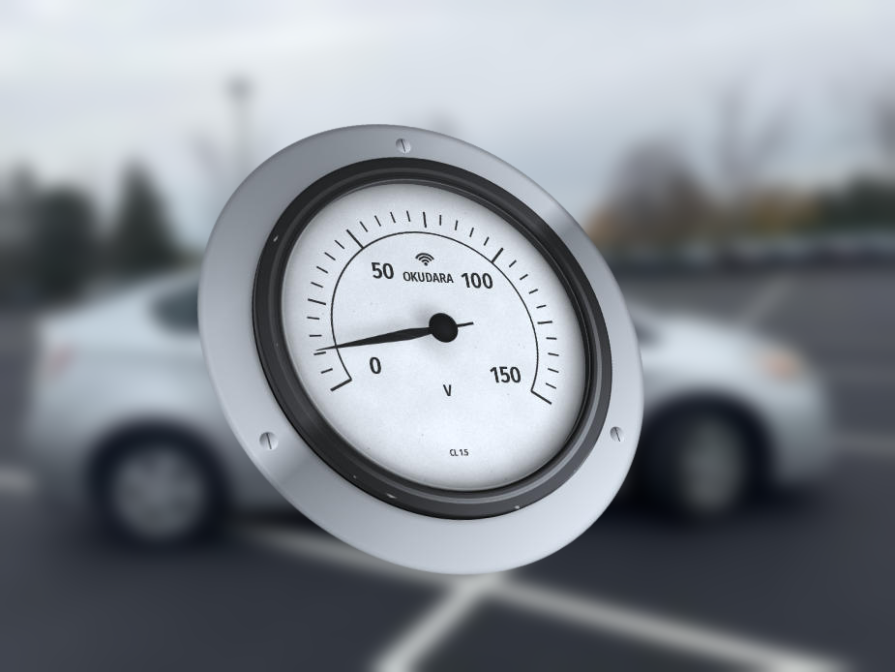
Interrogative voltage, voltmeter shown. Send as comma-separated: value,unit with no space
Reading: 10,V
